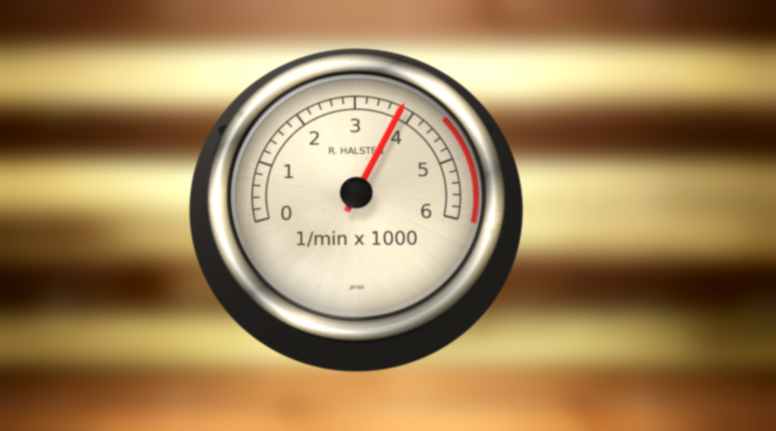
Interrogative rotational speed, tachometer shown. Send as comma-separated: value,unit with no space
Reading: 3800,rpm
